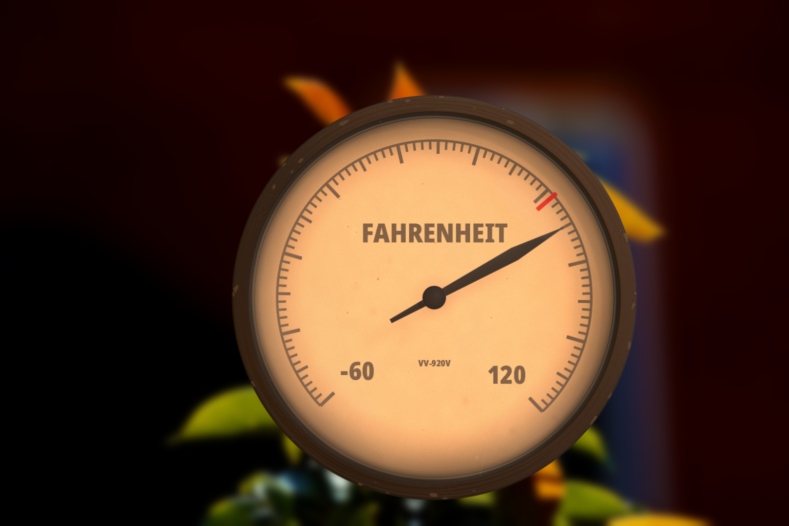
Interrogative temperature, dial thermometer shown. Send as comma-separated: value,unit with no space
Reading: 70,°F
